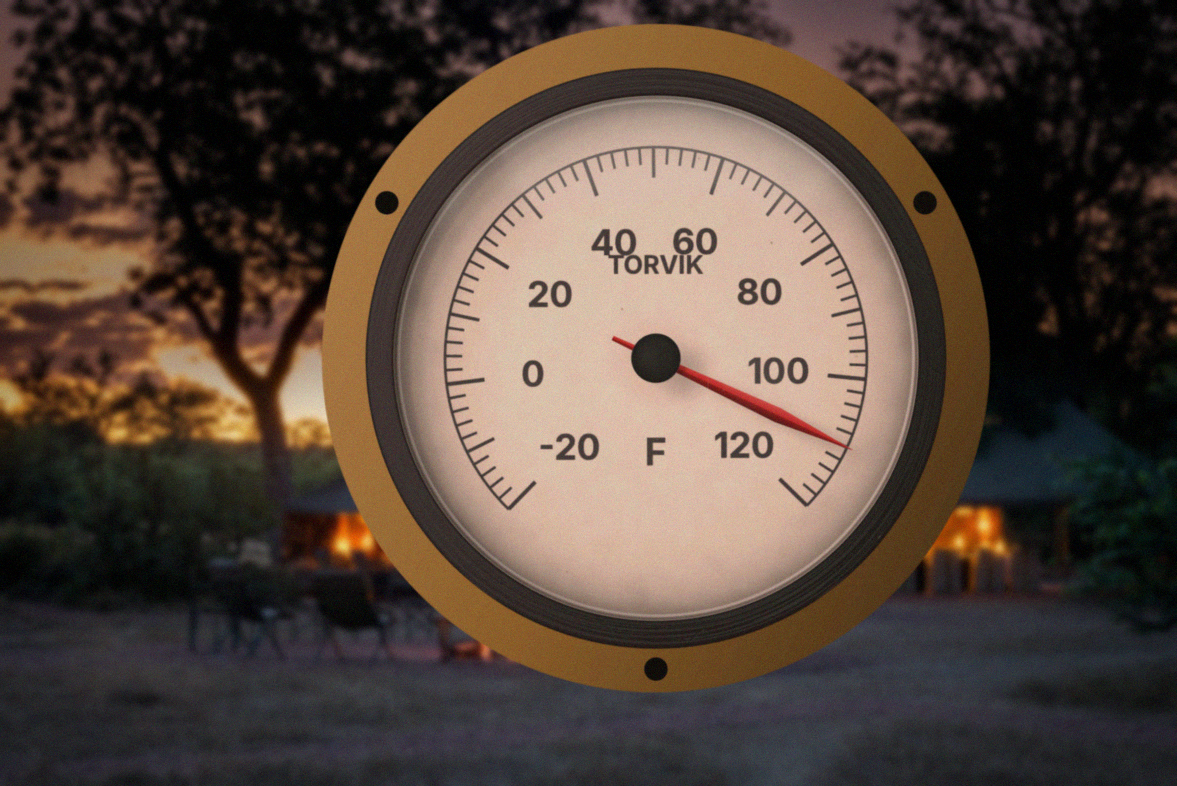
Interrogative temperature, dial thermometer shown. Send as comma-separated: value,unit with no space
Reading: 110,°F
